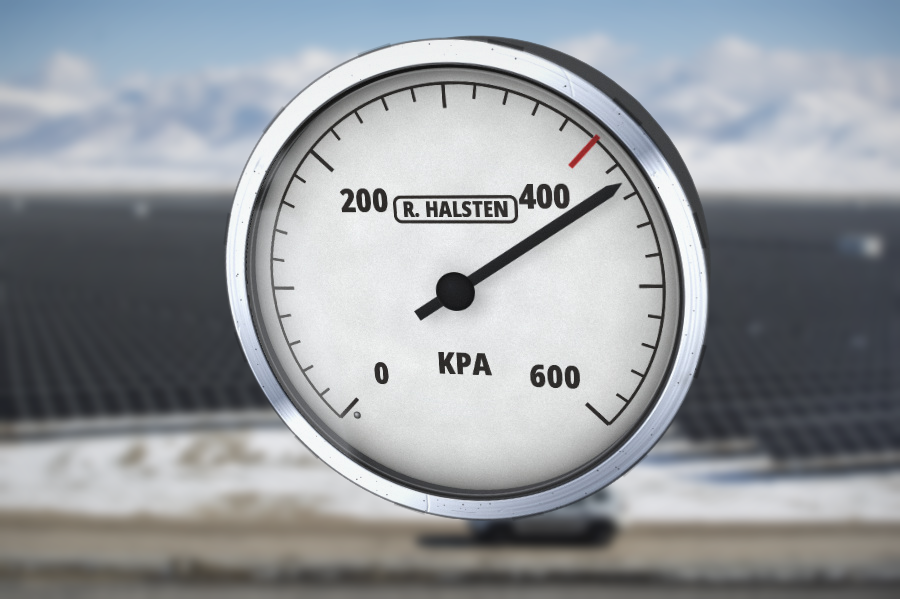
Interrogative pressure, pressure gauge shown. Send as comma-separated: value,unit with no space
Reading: 430,kPa
